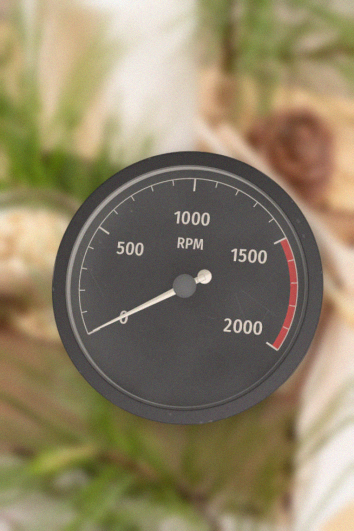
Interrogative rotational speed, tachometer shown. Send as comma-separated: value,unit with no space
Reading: 0,rpm
